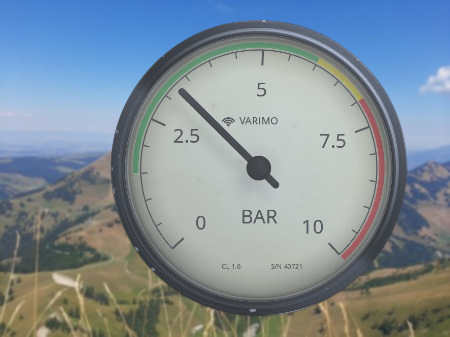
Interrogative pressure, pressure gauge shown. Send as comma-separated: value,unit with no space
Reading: 3.25,bar
